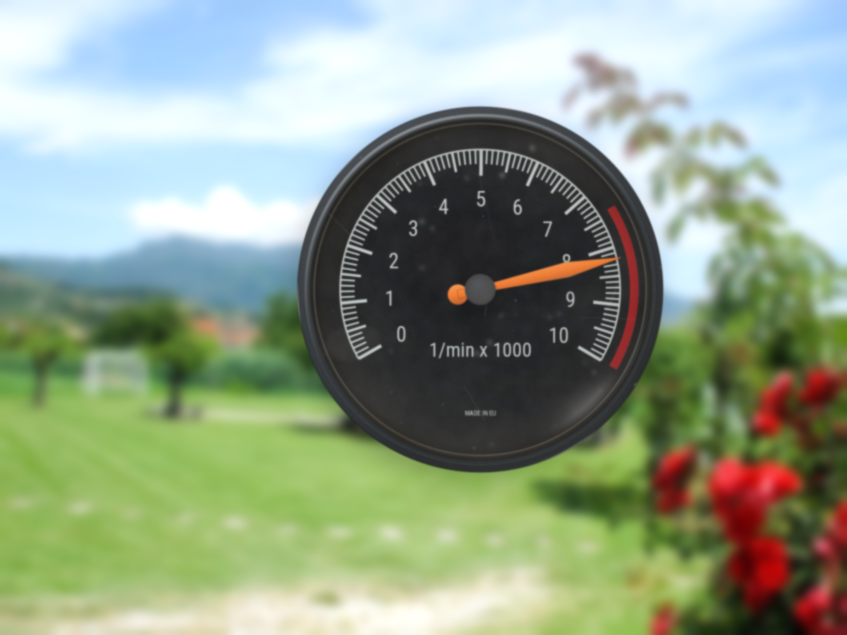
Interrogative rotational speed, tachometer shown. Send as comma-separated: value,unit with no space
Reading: 8200,rpm
